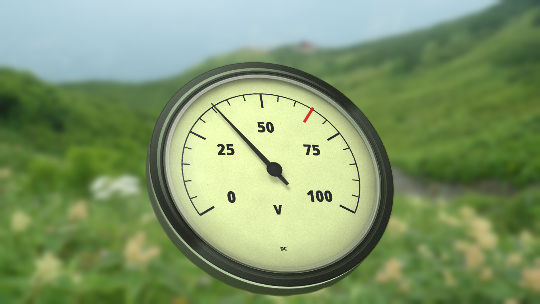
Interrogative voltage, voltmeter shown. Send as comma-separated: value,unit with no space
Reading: 35,V
